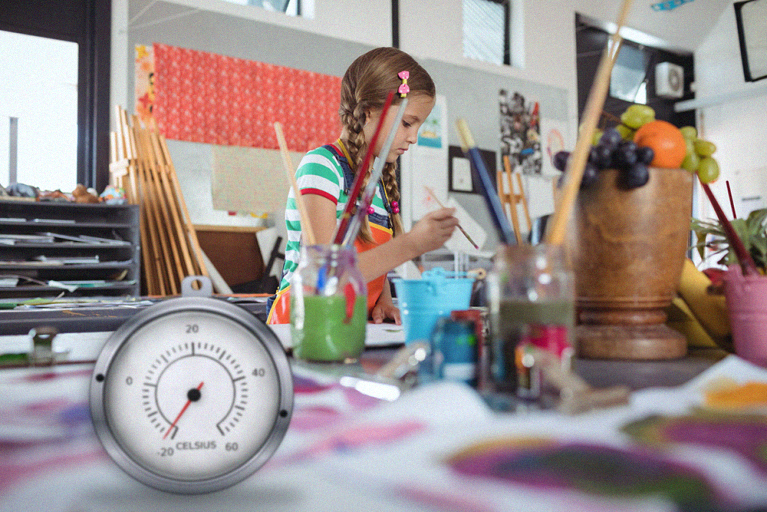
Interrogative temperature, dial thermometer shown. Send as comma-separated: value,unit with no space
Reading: -18,°C
